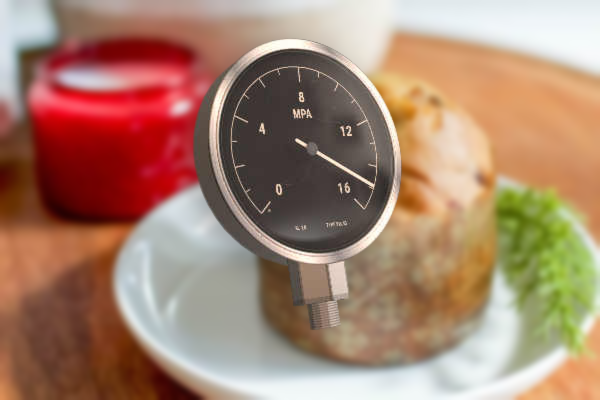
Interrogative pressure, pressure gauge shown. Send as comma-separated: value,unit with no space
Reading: 15,MPa
